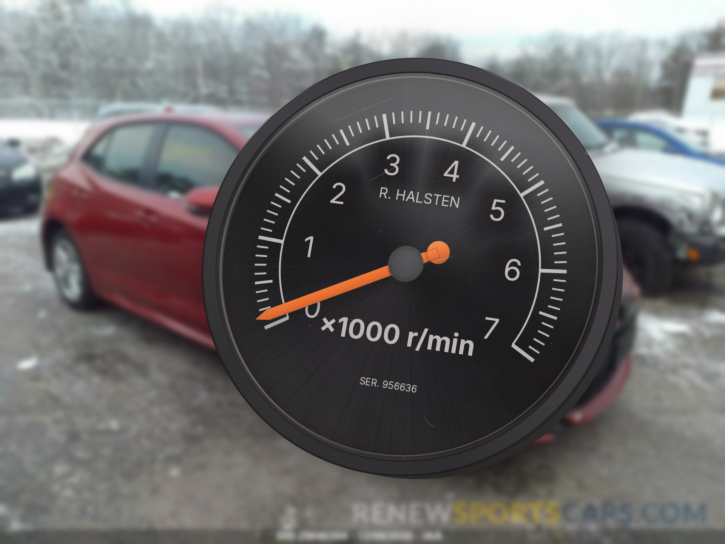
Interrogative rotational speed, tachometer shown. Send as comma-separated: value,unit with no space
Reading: 100,rpm
